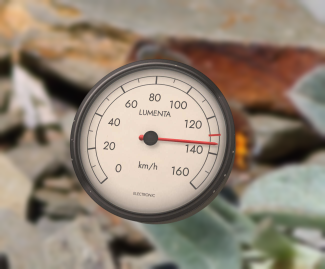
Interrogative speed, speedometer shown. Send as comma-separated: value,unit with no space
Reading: 135,km/h
